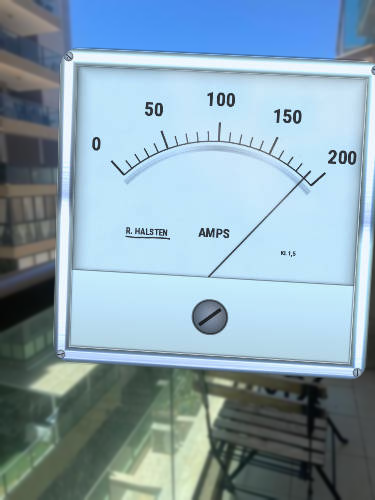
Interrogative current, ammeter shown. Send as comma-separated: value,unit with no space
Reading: 190,A
